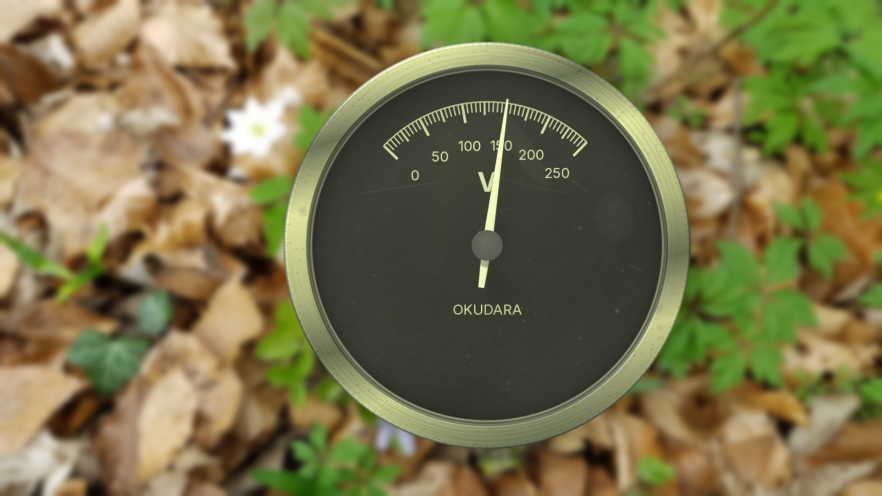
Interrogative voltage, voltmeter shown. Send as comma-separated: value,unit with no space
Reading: 150,V
